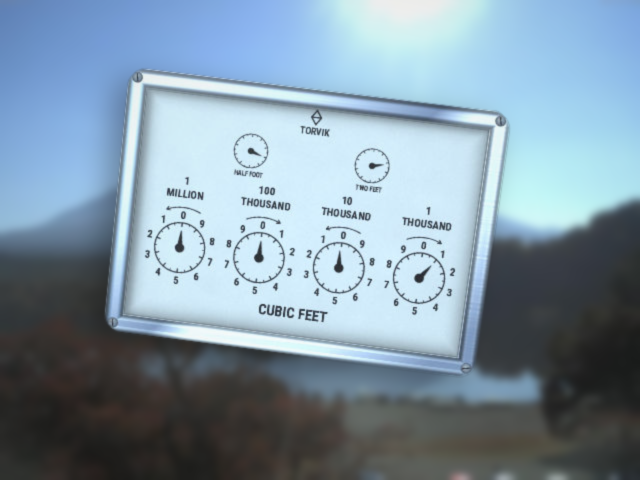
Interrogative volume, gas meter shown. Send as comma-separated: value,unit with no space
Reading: 100,ft³
